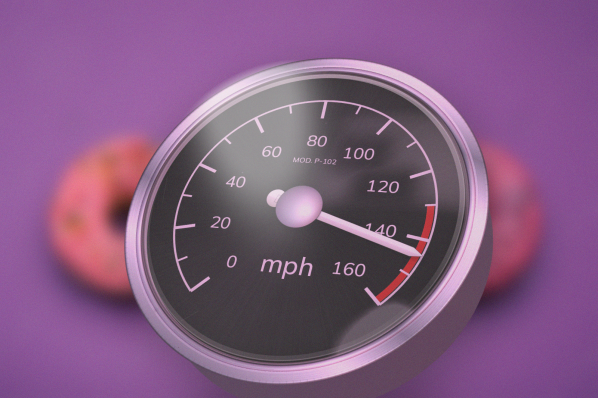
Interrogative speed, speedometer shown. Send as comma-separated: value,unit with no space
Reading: 145,mph
